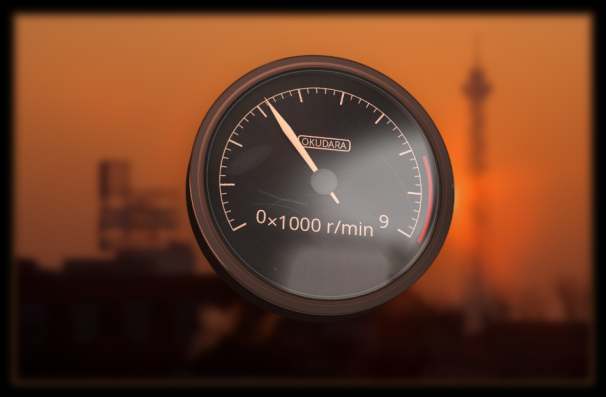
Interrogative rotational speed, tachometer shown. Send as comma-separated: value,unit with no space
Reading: 3200,rpm
